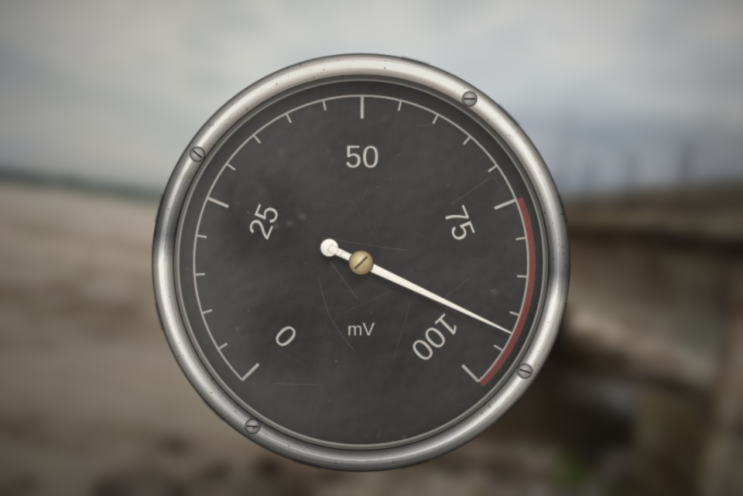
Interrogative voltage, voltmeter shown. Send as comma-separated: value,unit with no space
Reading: 92.5,mV
